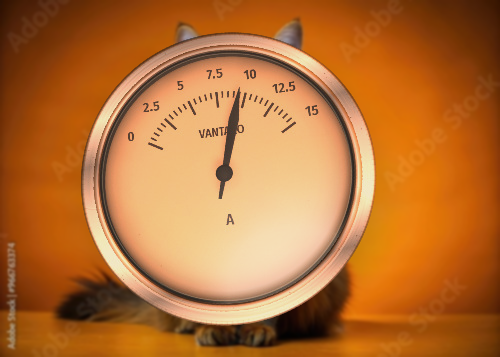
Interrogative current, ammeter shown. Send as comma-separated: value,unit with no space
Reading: 9.5,A
